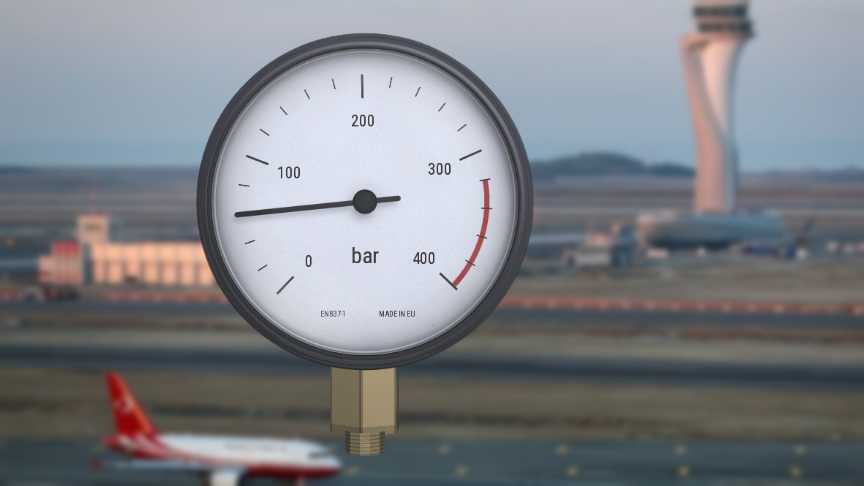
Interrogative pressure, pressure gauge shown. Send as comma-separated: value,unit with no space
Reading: 60,bar
